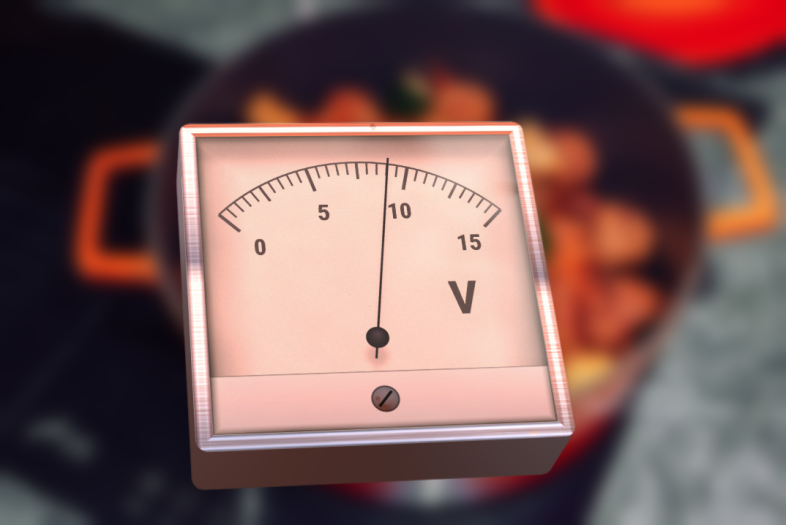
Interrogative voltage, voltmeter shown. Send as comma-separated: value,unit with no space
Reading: 9,V
